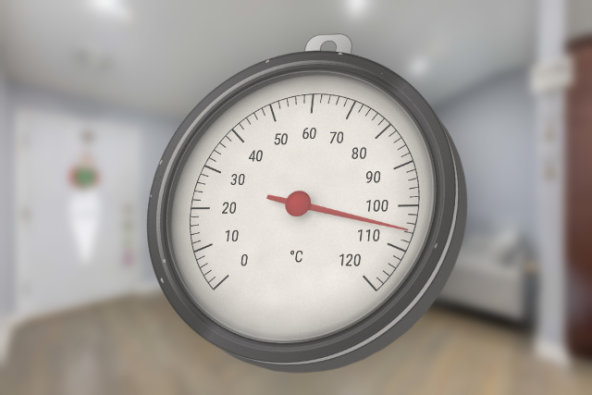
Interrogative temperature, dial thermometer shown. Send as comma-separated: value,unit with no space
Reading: 106,°C
